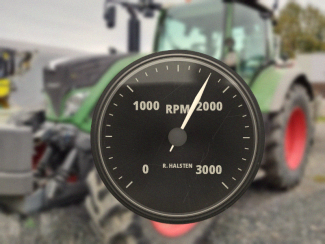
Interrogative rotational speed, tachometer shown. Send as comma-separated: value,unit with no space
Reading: 1800,rpm
